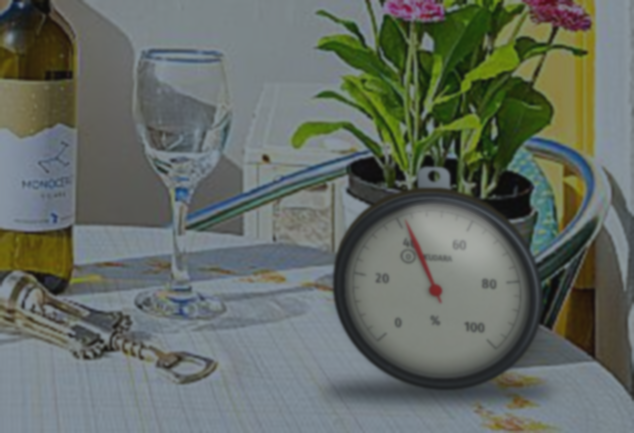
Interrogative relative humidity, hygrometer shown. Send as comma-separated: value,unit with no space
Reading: 42,%
